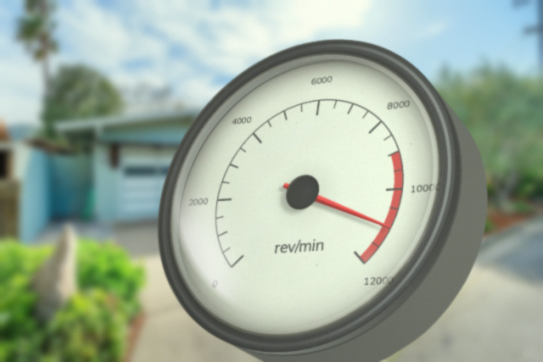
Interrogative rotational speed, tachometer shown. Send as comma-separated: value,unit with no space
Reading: 11000,rpm
